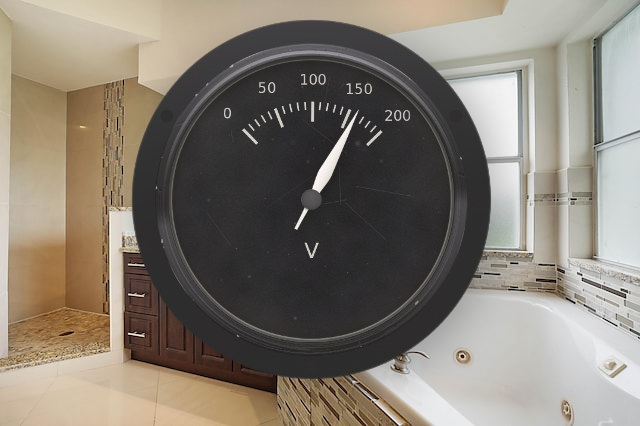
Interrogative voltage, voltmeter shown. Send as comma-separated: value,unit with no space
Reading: 160,V
